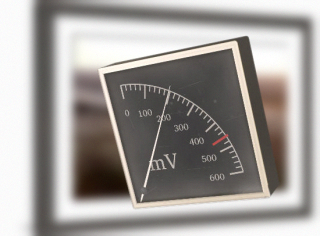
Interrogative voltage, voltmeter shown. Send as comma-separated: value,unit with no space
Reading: 200,mV
